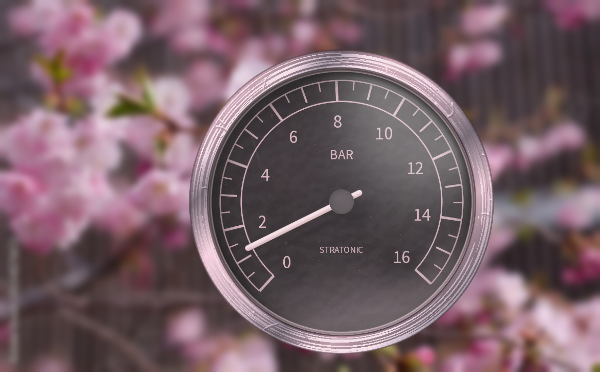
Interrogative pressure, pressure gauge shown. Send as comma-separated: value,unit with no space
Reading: 1.25,bar
